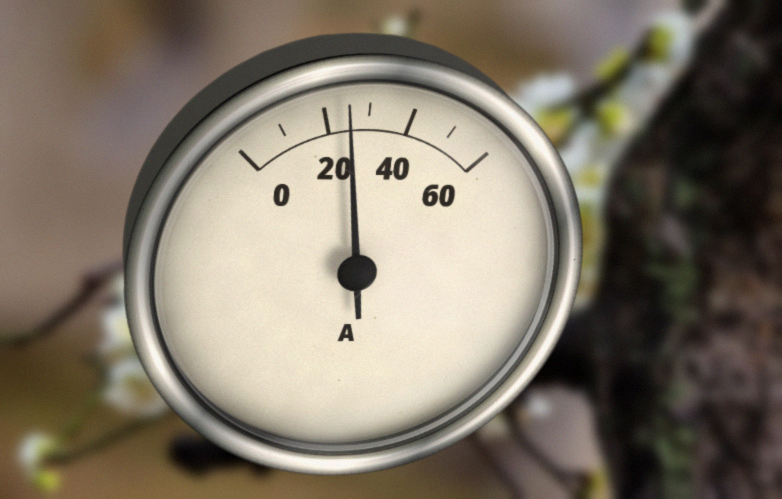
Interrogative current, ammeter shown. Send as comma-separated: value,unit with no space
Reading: 25,A
